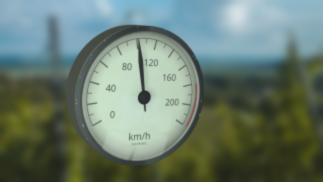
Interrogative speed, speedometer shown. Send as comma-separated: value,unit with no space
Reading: 100,km/h
